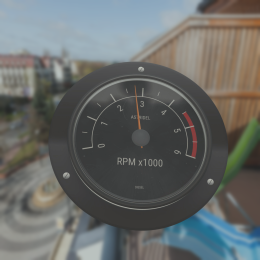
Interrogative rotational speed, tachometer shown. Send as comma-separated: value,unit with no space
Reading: 2750,rpm
